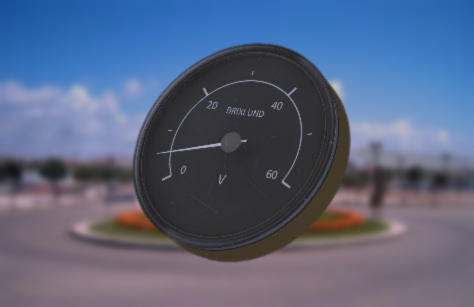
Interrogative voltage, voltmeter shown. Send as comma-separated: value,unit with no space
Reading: 5,V
